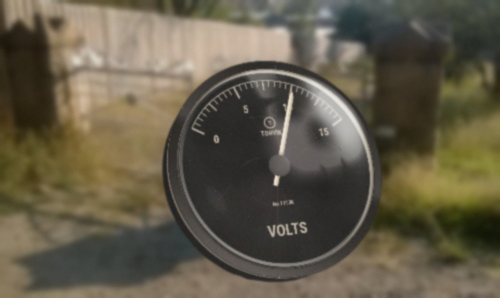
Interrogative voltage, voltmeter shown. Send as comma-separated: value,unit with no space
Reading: 10,V
